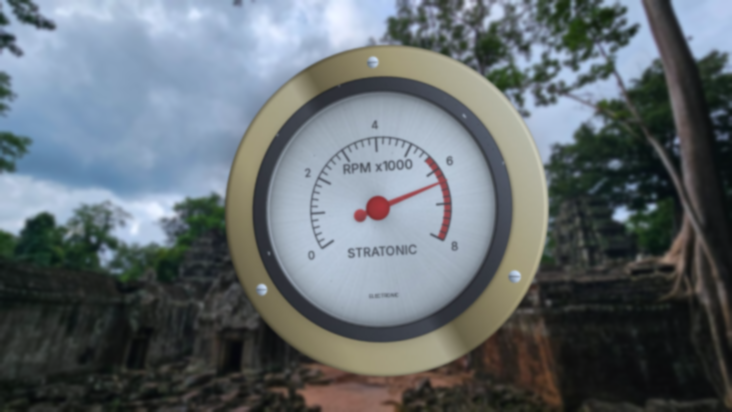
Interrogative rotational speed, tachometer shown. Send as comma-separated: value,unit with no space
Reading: 6400,rpm
